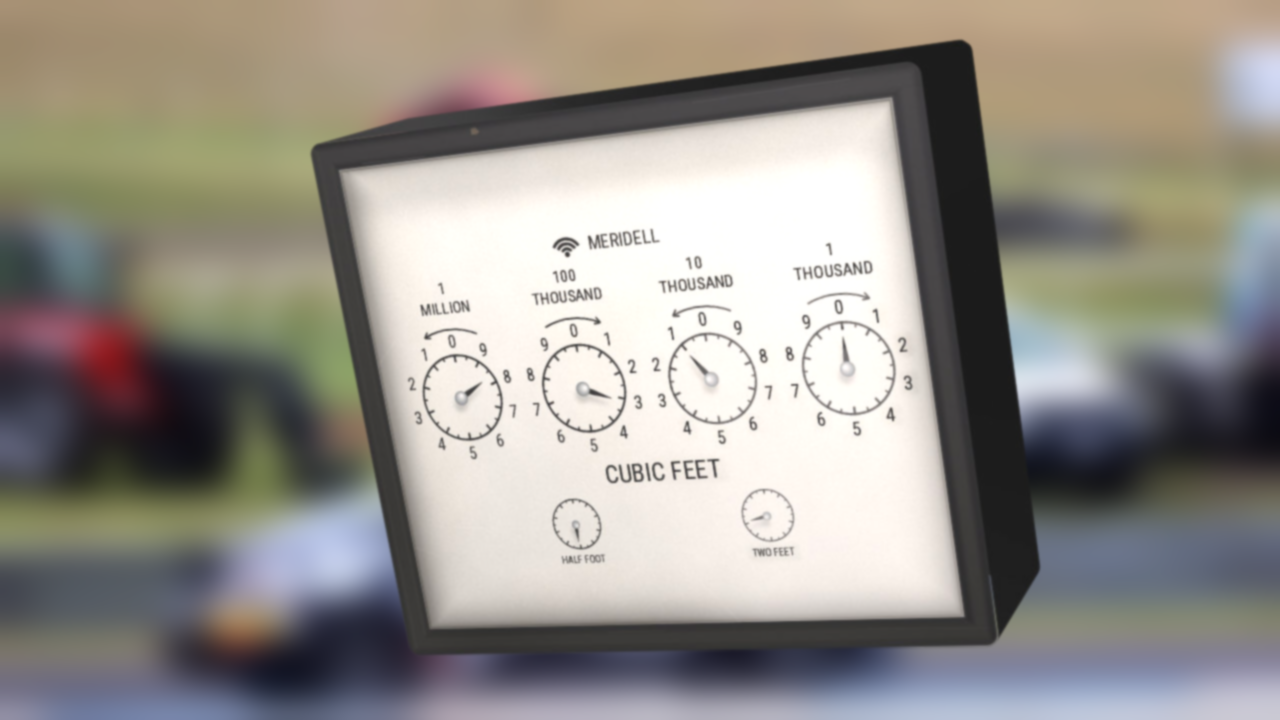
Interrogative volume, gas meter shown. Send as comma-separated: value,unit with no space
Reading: 831000,ft³
